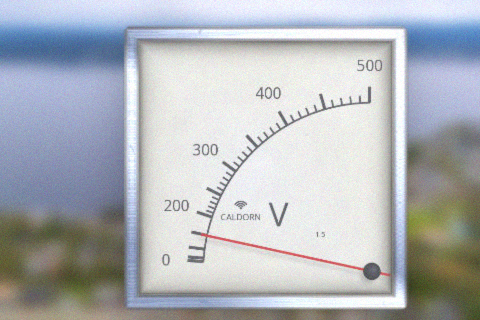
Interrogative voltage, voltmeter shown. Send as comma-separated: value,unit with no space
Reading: 150,V
